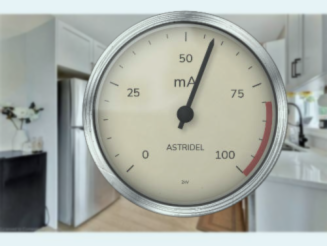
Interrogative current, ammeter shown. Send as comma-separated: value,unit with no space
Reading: 57.5,mA
